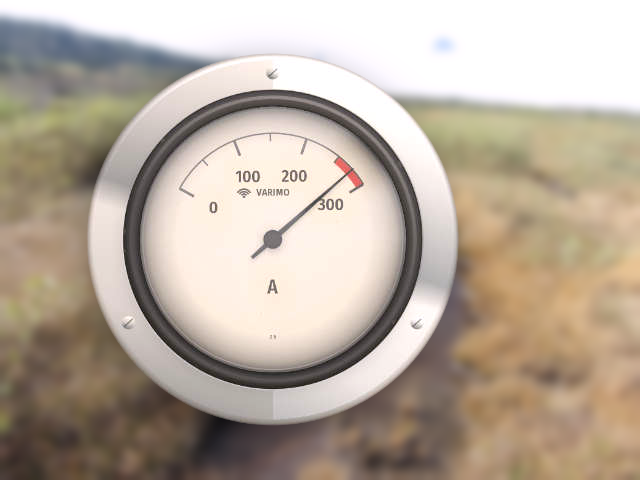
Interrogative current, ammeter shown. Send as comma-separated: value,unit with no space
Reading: 275,A
